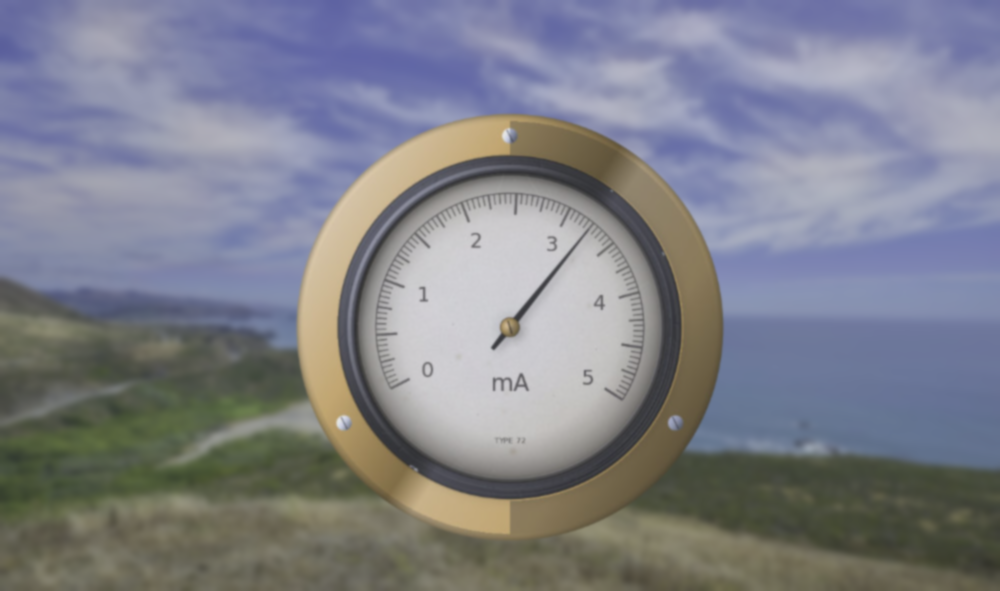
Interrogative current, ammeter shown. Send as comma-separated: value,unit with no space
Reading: 3.25,mA
